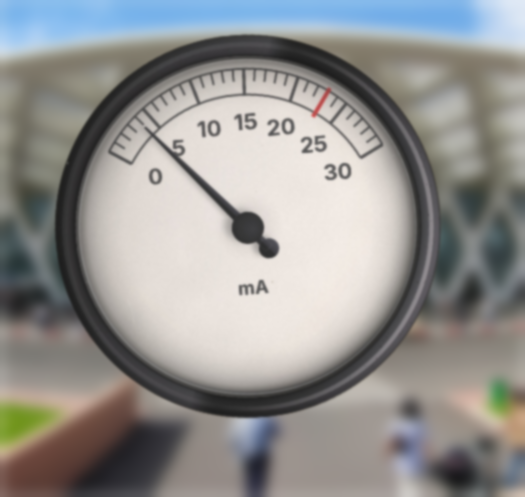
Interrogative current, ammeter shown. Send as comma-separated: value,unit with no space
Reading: 4,mA
